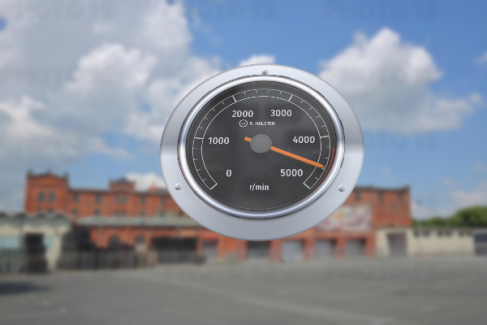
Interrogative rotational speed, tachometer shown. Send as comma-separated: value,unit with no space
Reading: 4600,rpm
